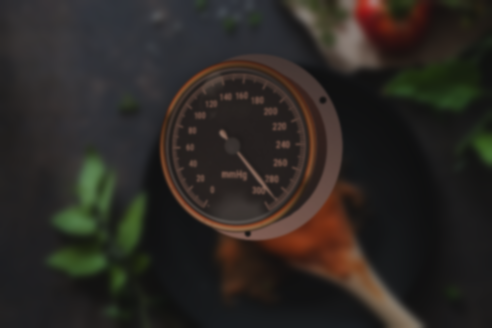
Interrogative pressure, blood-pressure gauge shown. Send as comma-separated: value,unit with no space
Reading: 290,mmHg
